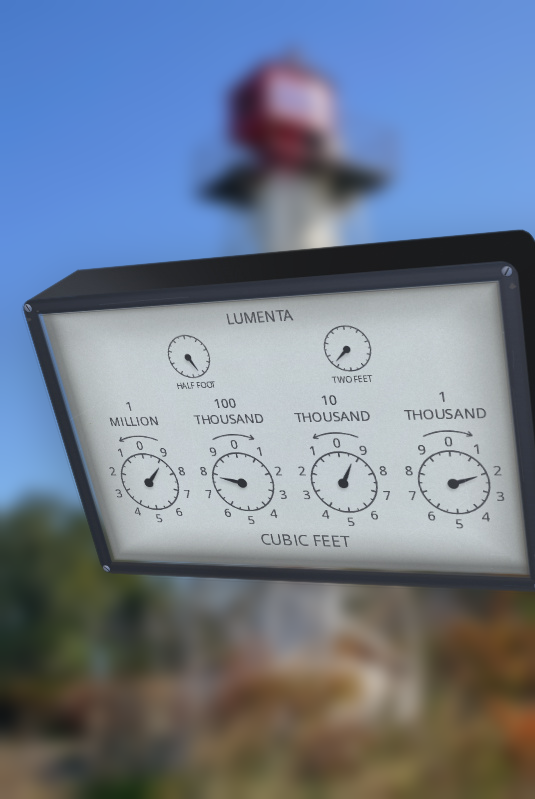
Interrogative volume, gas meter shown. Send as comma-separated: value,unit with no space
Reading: 879200,ft³
